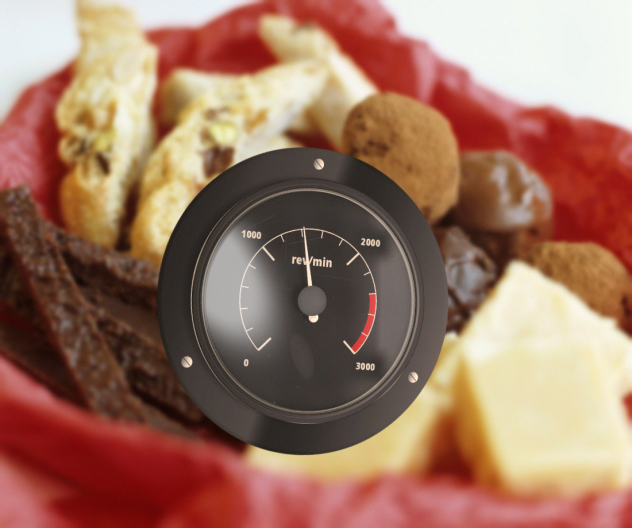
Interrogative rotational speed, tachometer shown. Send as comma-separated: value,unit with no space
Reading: 1400,rpm
